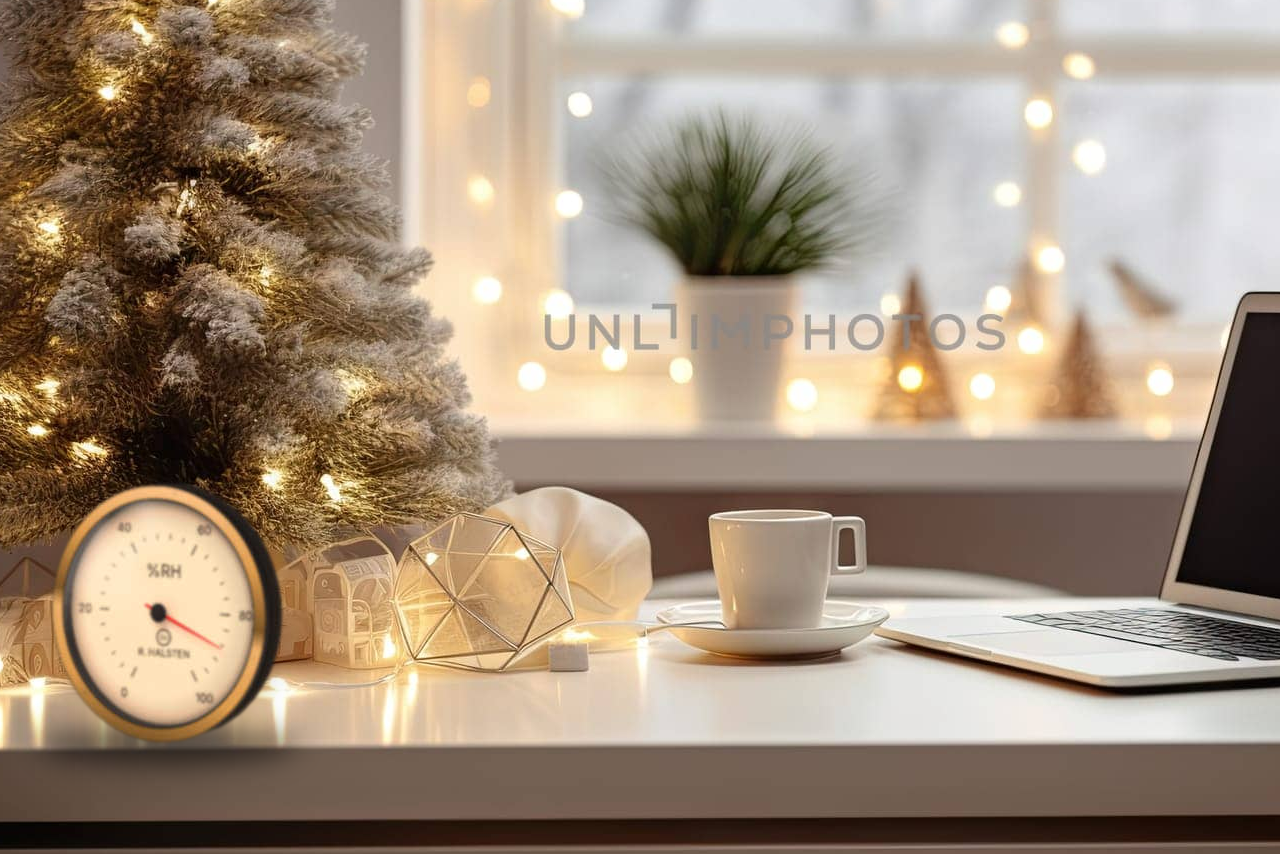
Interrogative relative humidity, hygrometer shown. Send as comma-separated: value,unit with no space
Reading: 88,%
